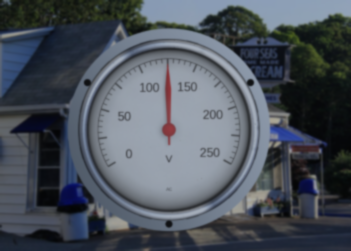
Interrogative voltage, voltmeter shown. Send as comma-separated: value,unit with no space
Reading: 125,V
